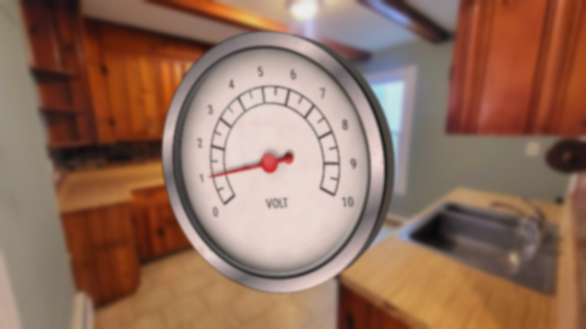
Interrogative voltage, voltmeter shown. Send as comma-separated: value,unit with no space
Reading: 1,V
